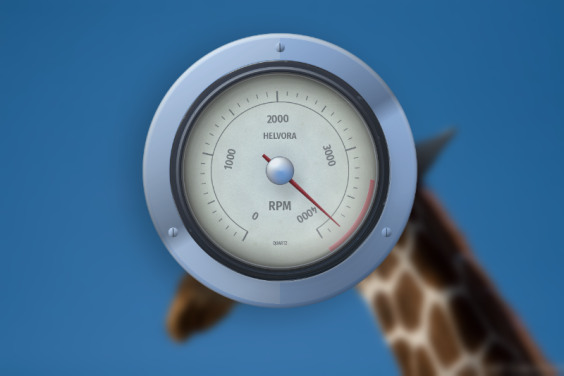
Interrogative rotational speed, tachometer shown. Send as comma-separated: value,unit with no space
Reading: 3800,rpm
